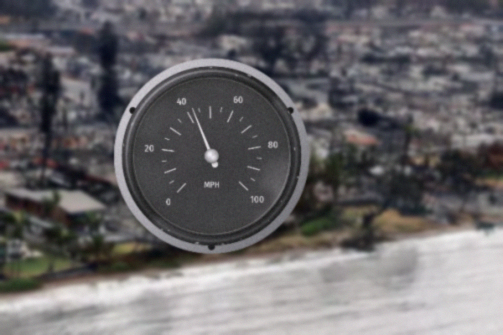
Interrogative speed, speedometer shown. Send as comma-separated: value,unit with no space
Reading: 42.5,mph
